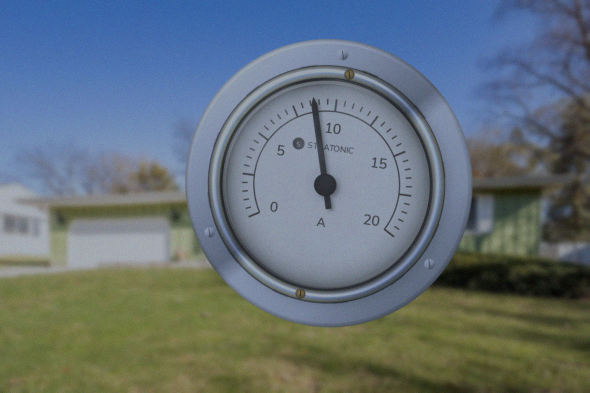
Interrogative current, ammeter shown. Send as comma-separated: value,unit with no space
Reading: 8.75,A
